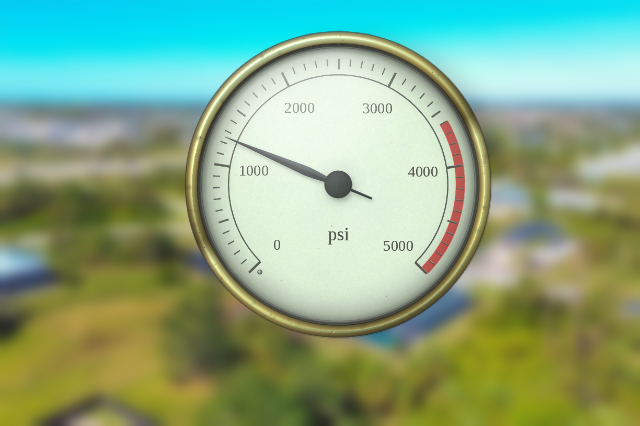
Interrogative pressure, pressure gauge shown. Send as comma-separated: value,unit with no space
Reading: 1250,psi
